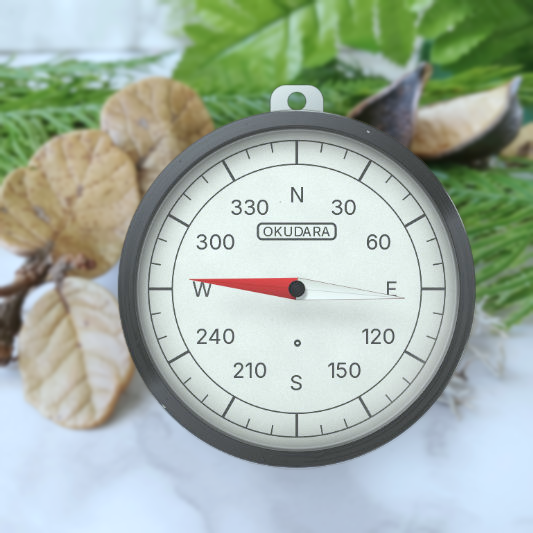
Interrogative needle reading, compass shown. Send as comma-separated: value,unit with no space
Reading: 275,°
